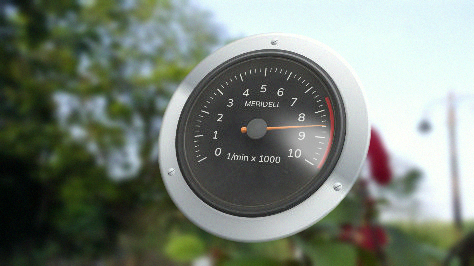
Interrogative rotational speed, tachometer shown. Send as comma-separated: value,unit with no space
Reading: 8600,rpm
